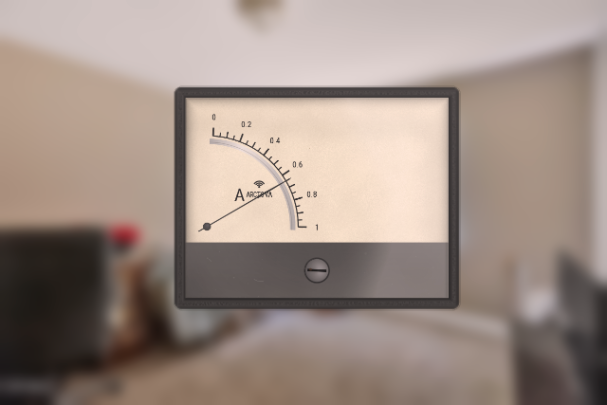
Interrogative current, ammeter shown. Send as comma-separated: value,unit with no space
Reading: 0.65,A
